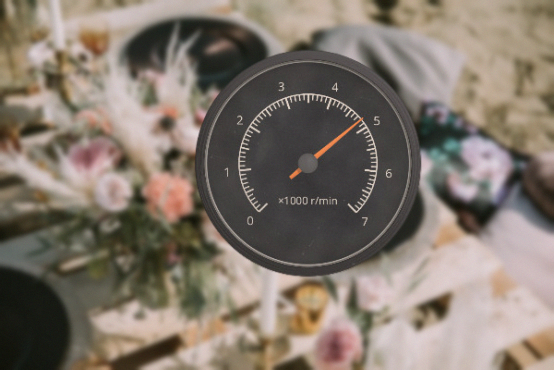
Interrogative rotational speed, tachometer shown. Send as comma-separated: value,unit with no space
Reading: 4800,rpm
